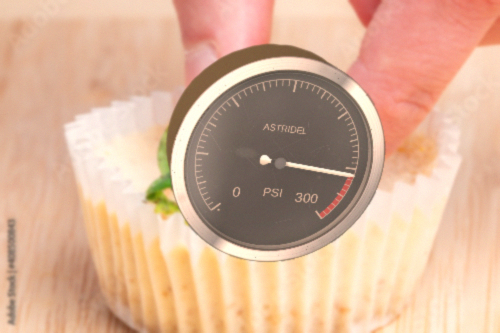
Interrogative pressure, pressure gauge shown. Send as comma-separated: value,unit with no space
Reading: 255,psi
